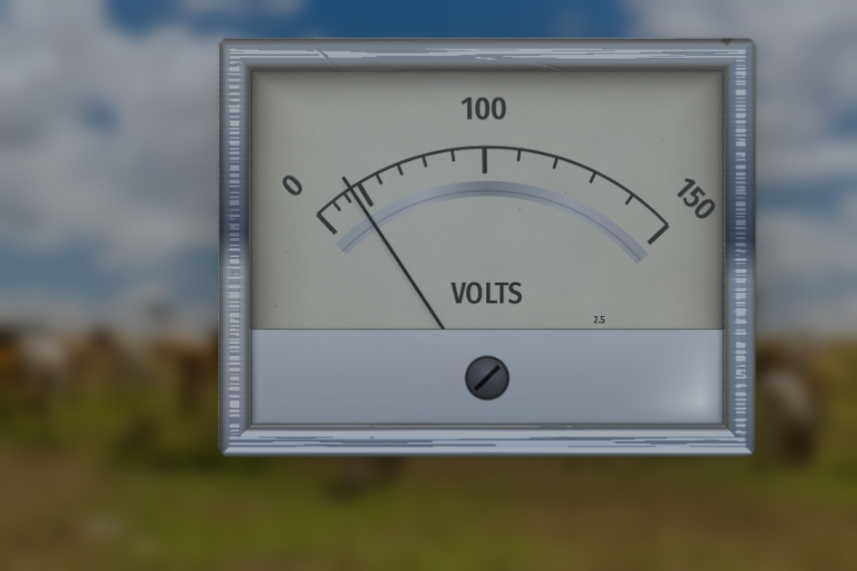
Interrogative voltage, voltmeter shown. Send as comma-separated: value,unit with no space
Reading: 45,V
